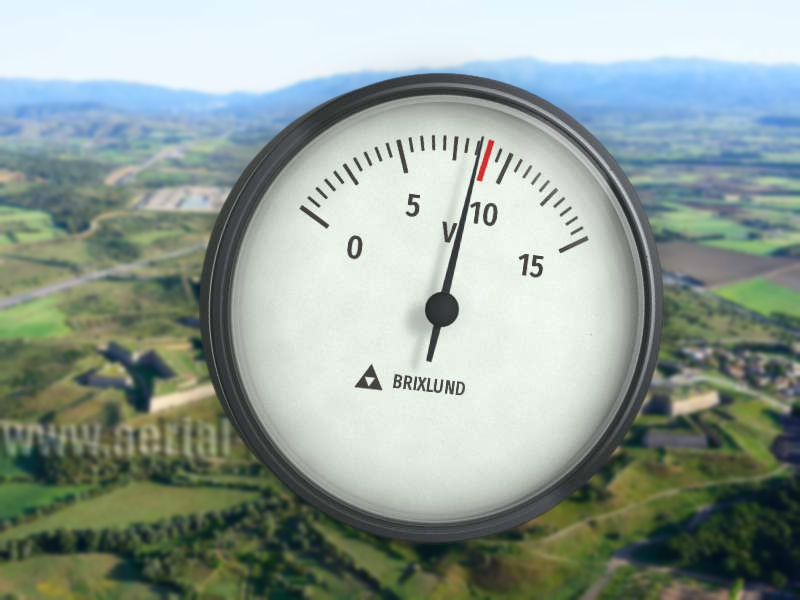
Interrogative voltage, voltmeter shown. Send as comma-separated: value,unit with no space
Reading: 8.5,V
